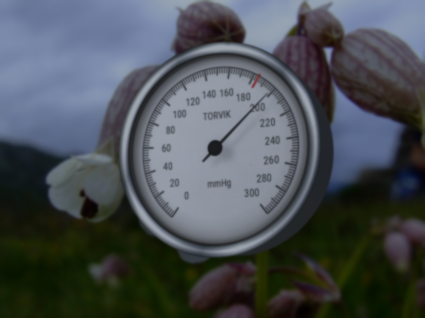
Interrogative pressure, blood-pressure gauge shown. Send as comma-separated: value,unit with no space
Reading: 200,mmHg
